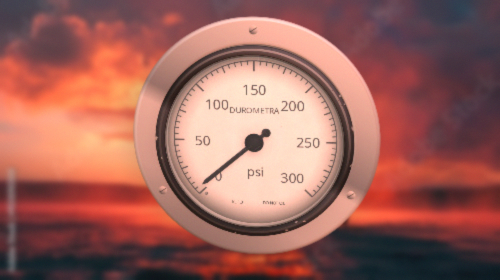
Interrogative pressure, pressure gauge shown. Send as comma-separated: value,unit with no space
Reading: 5,psi
